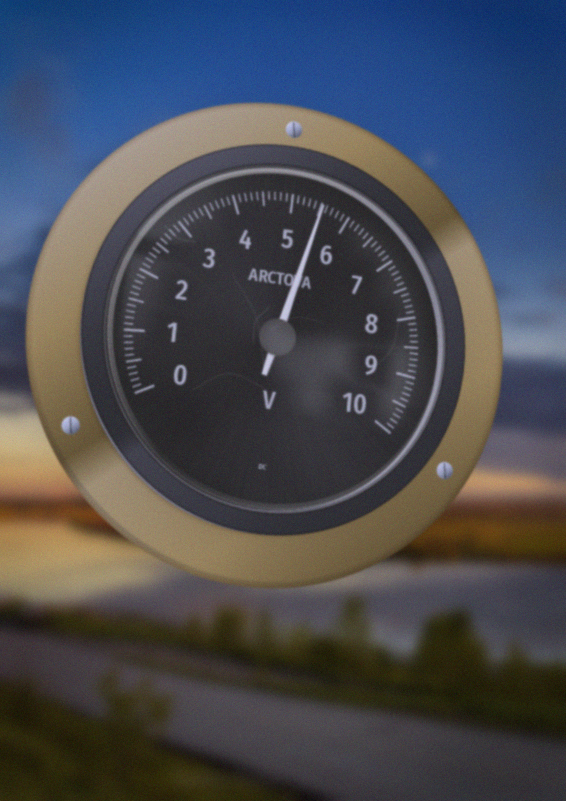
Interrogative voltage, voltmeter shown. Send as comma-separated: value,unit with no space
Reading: 5.5,V
